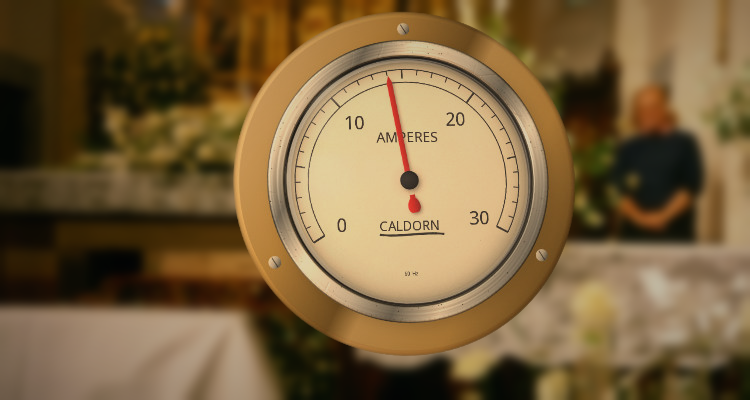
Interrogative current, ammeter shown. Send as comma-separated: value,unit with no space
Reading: 14,A
